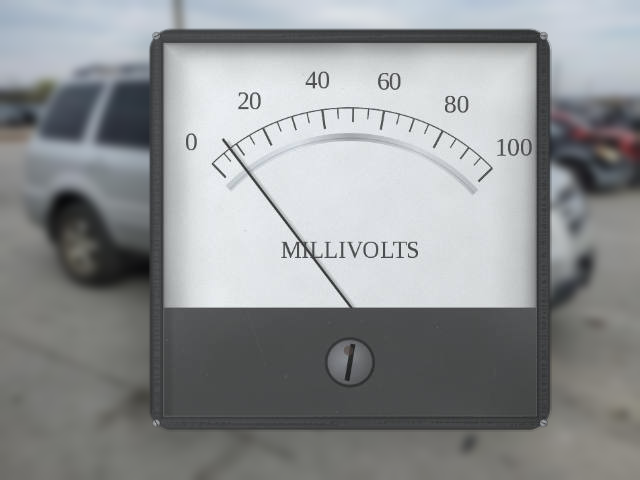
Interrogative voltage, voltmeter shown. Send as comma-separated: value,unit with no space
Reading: 7.5,mV
